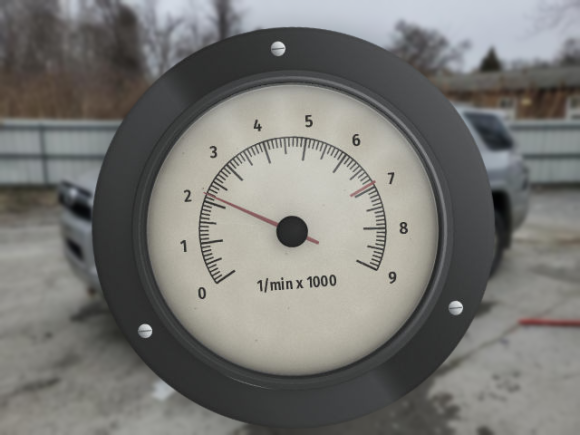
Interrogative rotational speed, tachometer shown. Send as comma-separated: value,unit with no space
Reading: 2200,rpm
